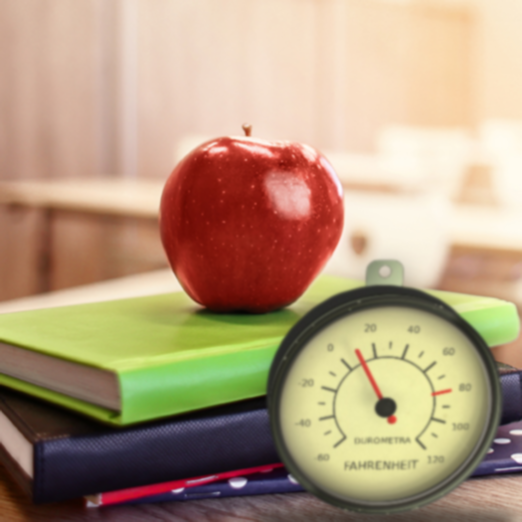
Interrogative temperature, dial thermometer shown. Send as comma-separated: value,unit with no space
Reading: 10,°F
